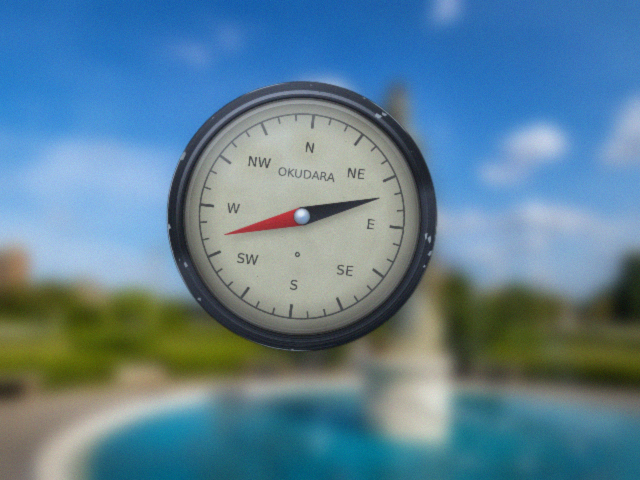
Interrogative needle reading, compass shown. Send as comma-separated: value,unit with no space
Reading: 250,°
